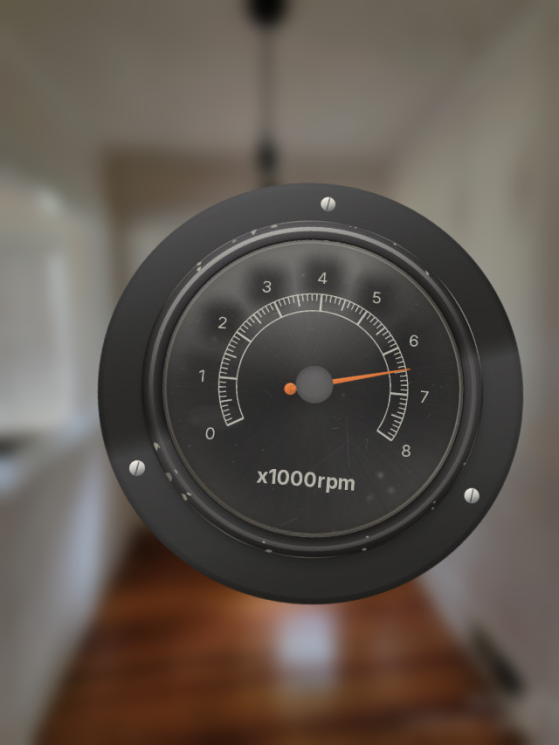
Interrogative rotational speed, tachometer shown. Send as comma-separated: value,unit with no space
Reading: 6500,rpm
